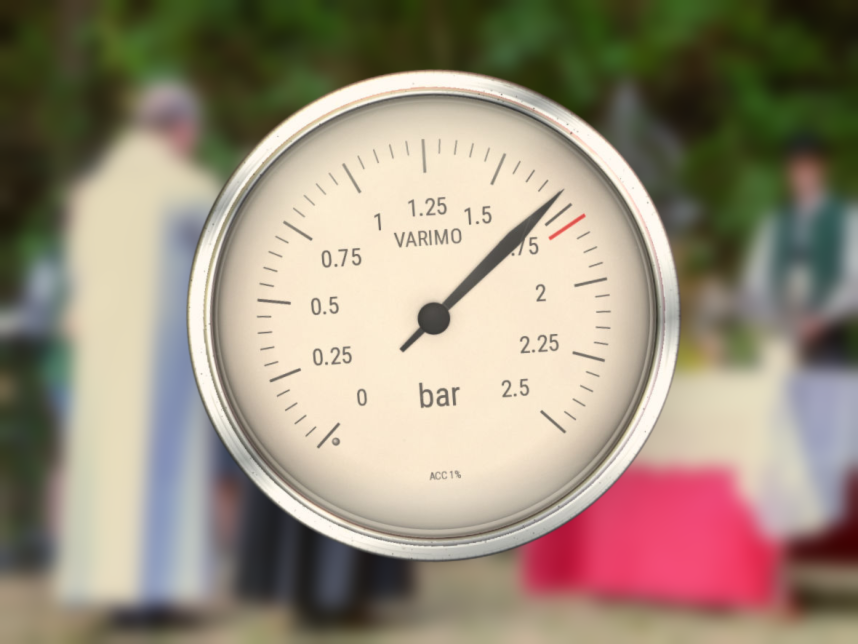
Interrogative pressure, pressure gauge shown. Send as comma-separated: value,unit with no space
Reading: 1.7,bar
